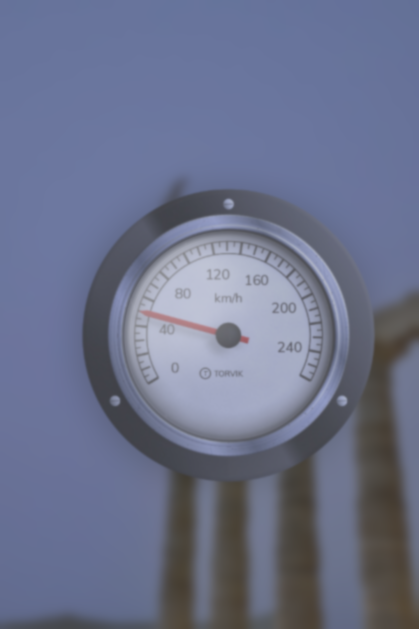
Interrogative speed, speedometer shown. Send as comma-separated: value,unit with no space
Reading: 50,km/h
